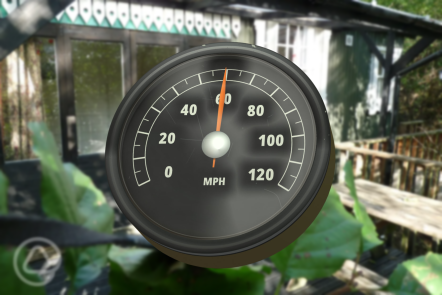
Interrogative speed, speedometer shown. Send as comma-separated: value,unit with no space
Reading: 60,mph
